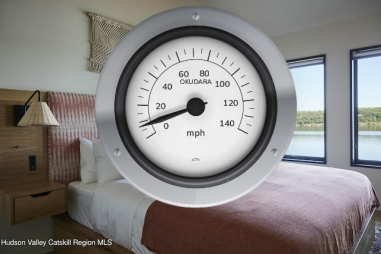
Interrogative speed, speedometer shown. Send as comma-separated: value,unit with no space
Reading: 7.5,mph
